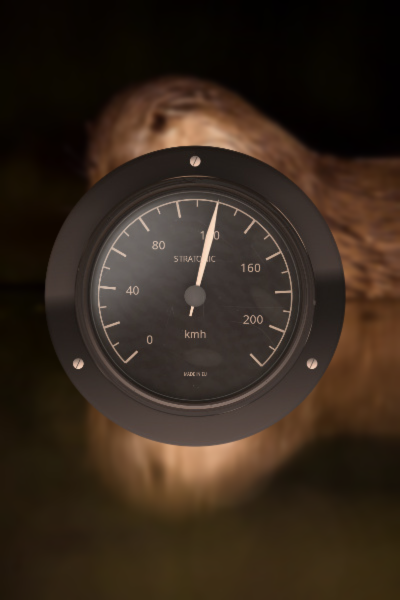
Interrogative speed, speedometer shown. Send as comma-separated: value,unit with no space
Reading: 120,km/h
